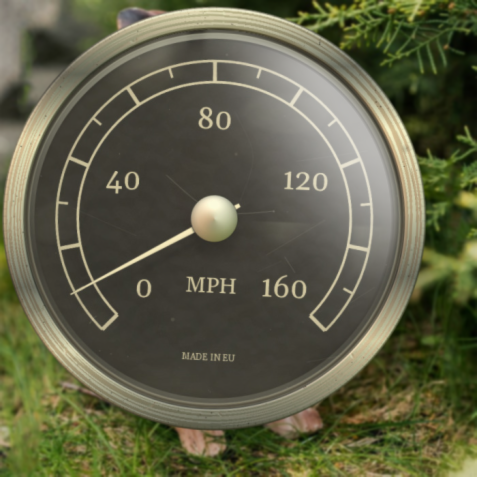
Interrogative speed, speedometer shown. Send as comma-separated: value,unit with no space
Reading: 10,mph
